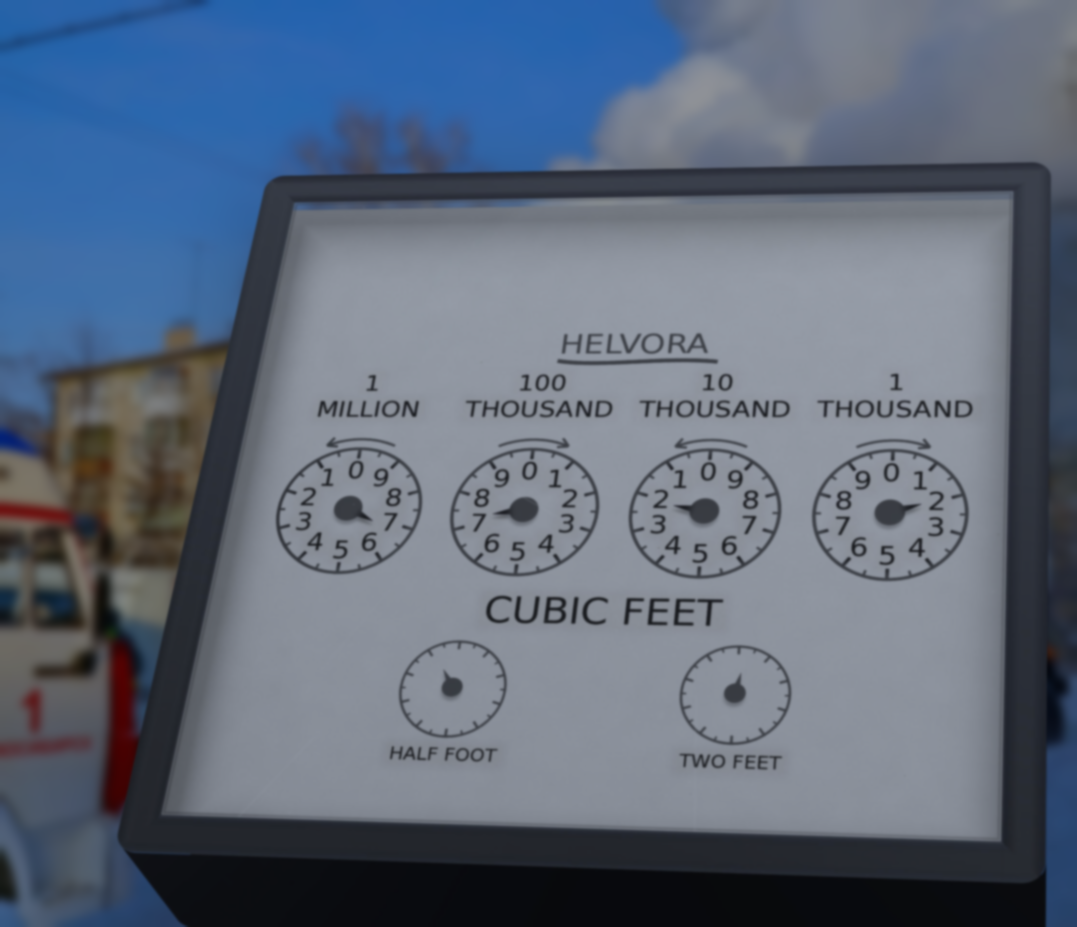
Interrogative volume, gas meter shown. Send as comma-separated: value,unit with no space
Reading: 672200,ft³
